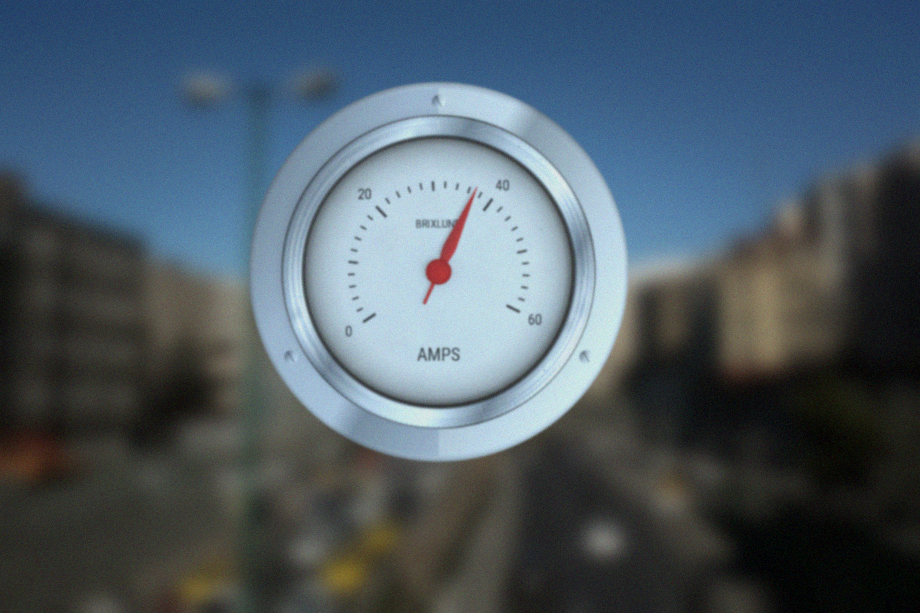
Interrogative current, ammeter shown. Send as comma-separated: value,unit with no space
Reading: 37,A
